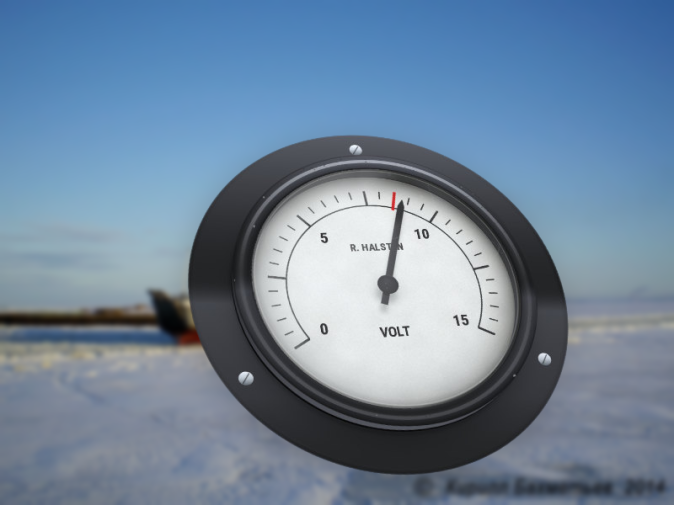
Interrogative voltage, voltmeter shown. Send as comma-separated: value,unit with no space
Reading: 8.75,V
